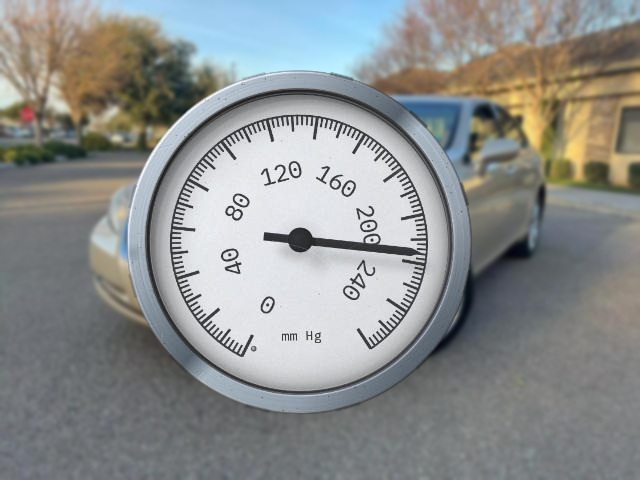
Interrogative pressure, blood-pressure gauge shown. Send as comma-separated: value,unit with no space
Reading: 216,mmHg
